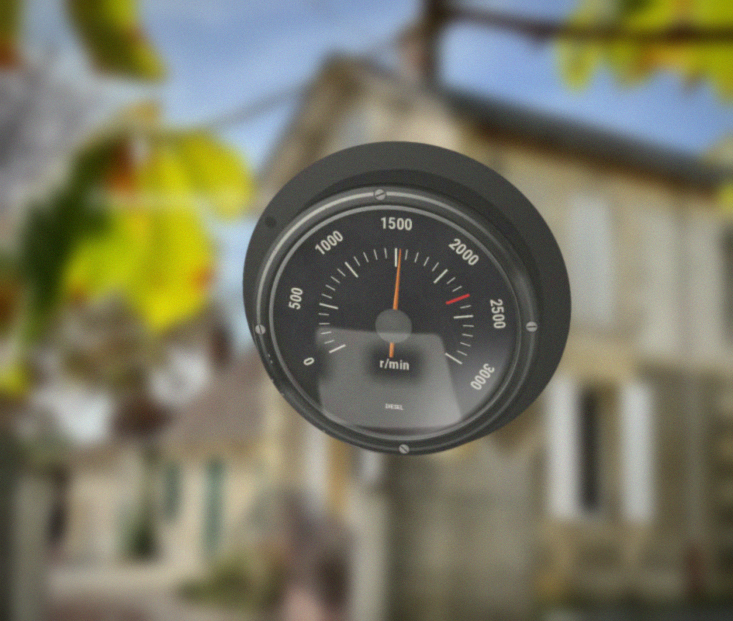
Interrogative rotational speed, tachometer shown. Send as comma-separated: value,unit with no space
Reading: 1550,rpm
